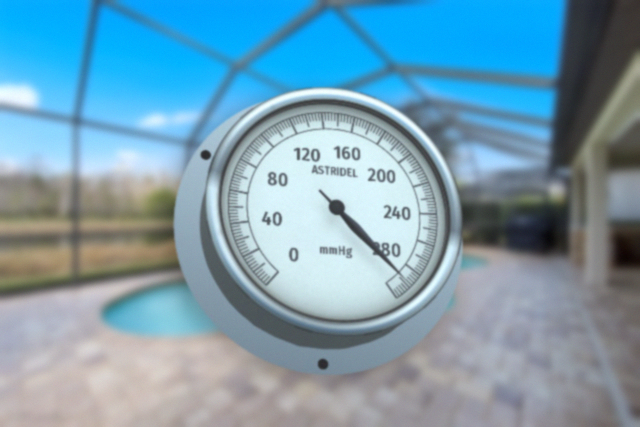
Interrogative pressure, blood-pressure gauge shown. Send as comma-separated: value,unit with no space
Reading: 290,mmHg
